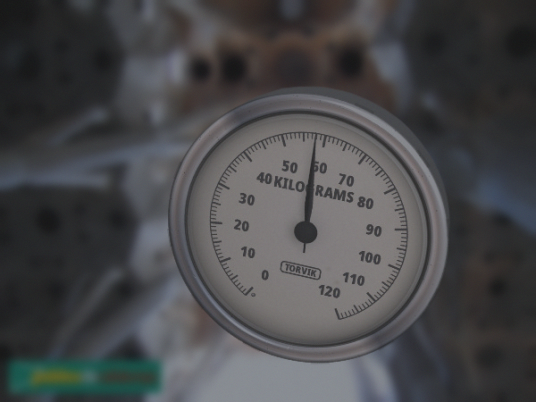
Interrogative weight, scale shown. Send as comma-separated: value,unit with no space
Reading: 58,kg
